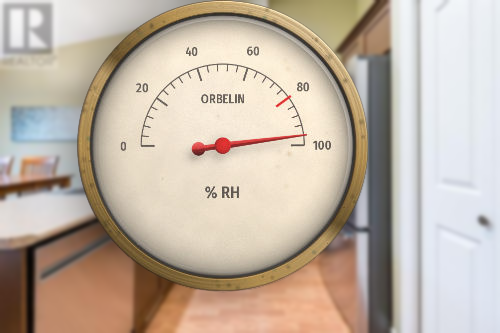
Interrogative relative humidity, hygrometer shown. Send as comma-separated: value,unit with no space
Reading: 96,%
